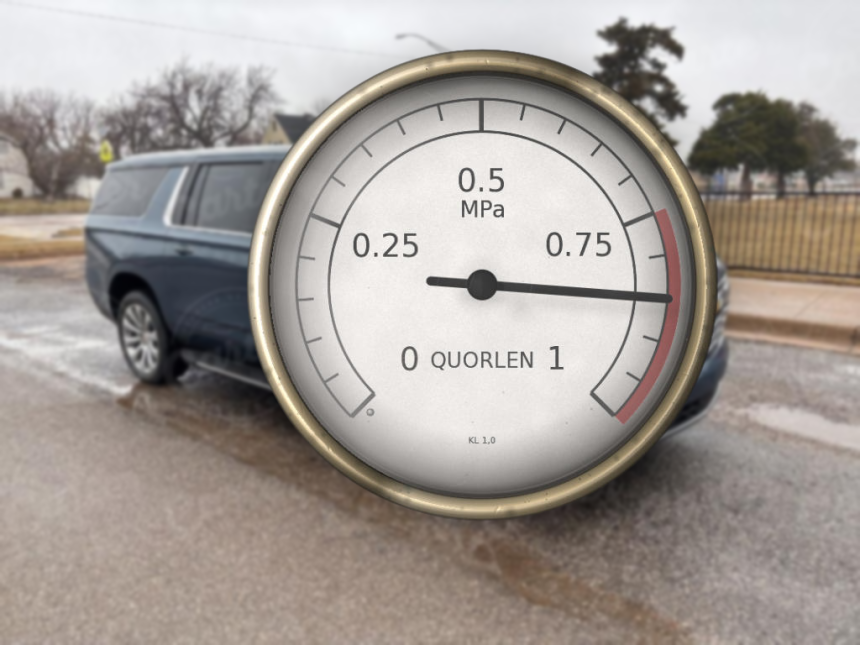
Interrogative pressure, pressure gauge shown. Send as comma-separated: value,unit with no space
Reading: 0.85,MPa
